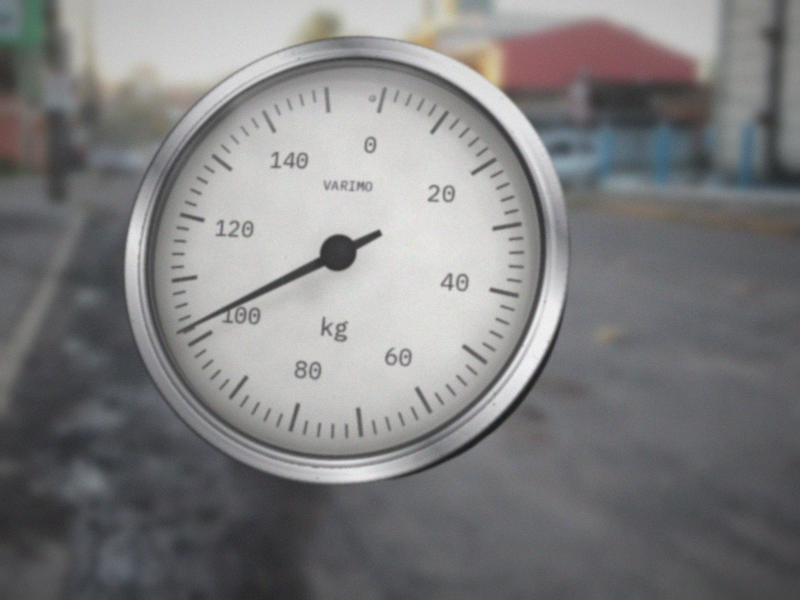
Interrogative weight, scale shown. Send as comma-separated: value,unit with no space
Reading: 102,kg
